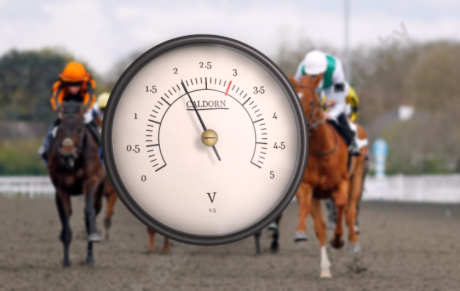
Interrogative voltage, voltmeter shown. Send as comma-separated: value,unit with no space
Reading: 2,V
